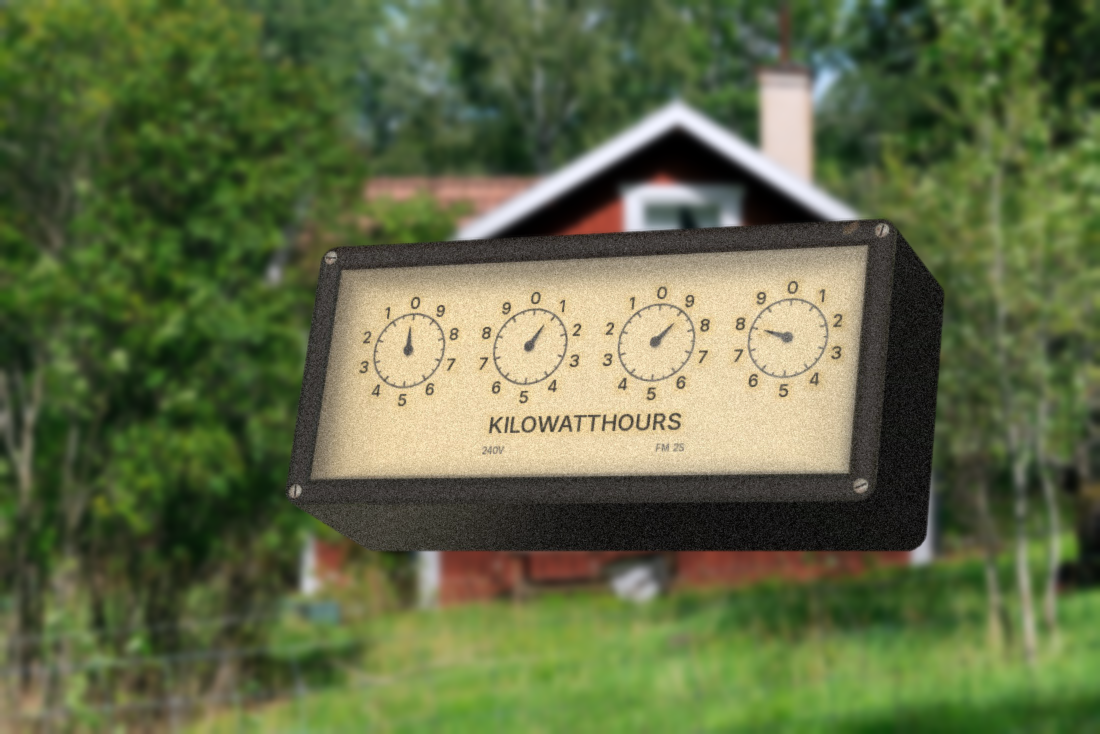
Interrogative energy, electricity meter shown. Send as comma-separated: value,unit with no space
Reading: 88,kWh
